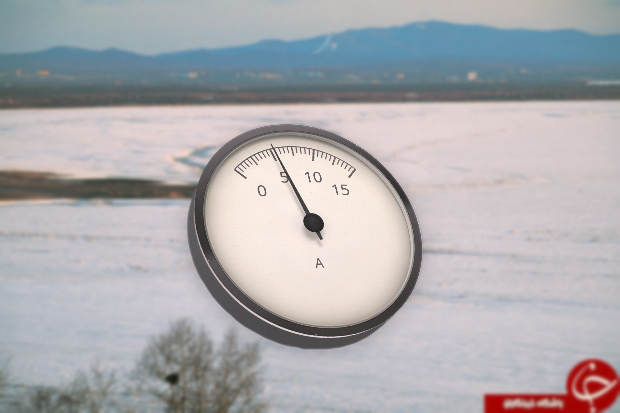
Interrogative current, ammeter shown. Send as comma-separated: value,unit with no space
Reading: 5,A
